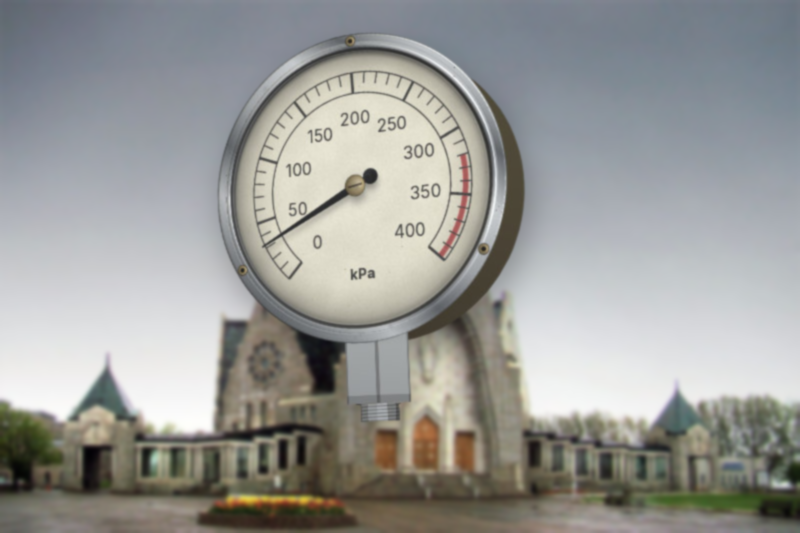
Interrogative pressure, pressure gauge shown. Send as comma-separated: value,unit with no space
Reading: 30,kPa
